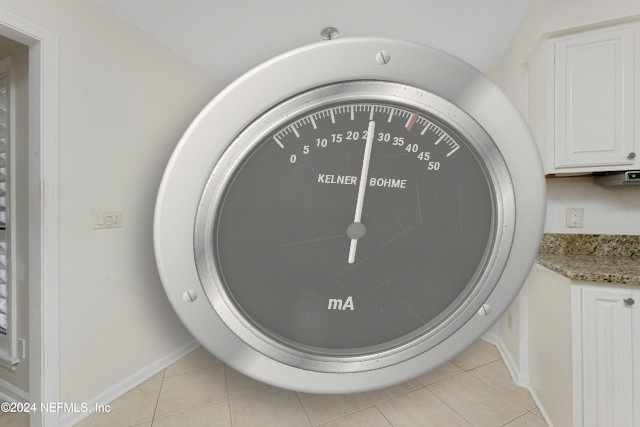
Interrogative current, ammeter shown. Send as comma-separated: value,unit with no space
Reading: 25,mA
